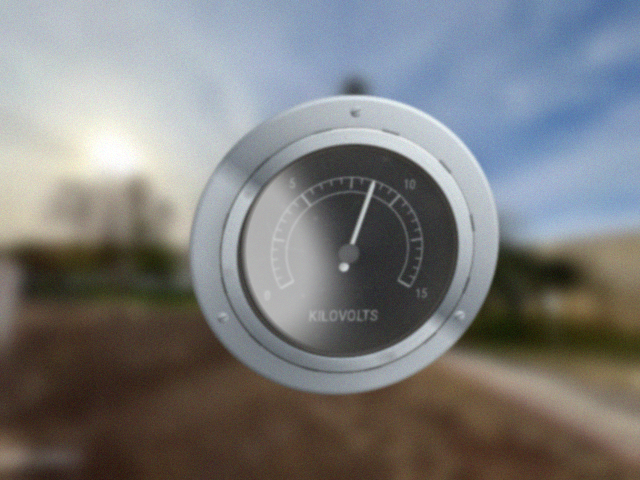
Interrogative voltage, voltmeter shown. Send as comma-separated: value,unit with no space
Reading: 8.5,kV
